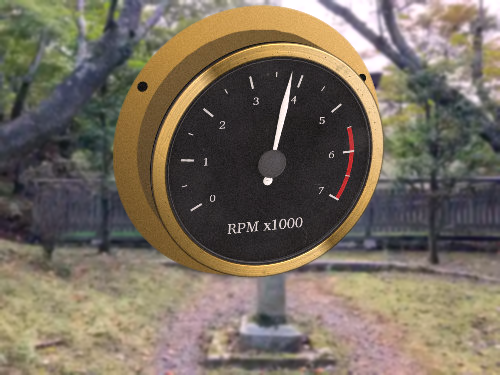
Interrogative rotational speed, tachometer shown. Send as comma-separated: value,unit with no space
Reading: 3750,rpm
